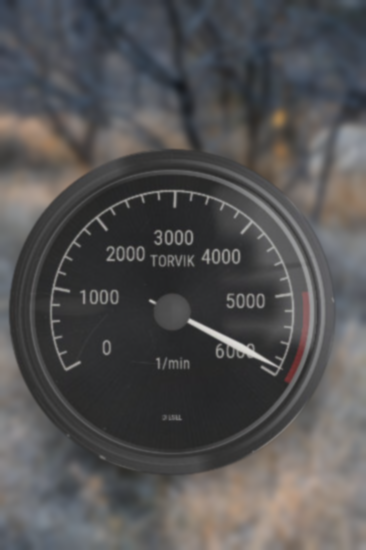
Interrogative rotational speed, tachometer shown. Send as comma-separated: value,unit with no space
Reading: 5900,rpm
